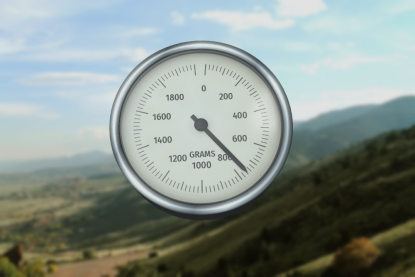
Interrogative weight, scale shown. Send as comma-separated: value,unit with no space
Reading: 760,g
